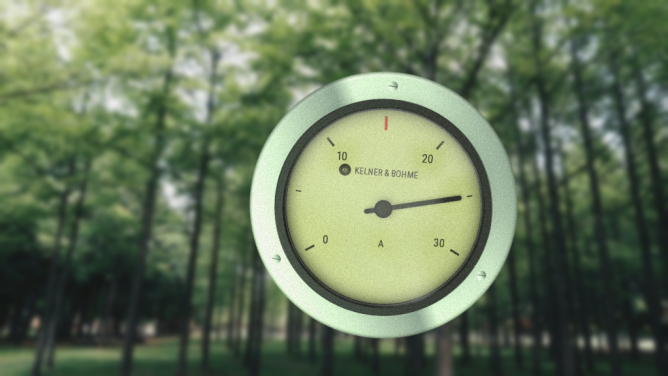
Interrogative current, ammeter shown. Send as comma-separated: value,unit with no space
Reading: 25,A
